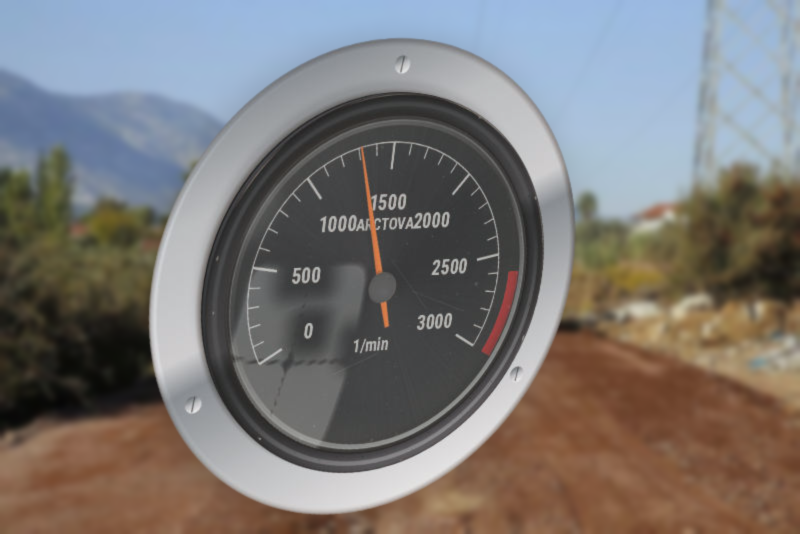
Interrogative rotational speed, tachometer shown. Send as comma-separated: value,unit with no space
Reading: 1300,rpm
